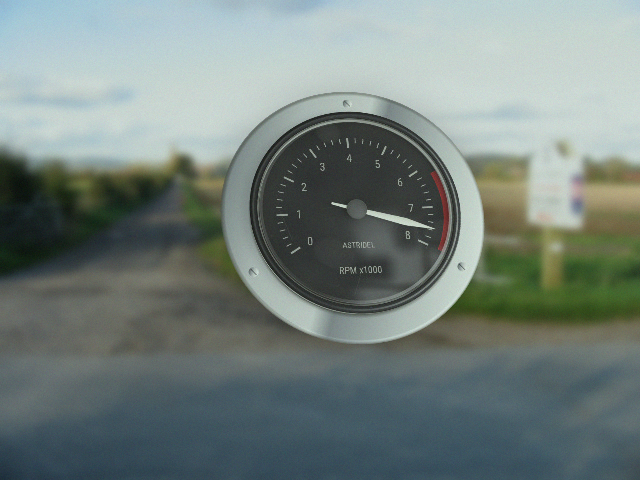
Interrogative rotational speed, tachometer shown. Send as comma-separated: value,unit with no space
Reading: 7600,rpm
